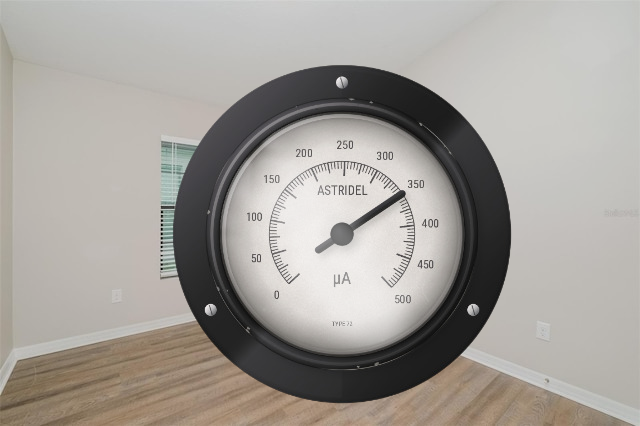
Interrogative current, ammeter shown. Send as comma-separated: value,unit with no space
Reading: 350,µA
